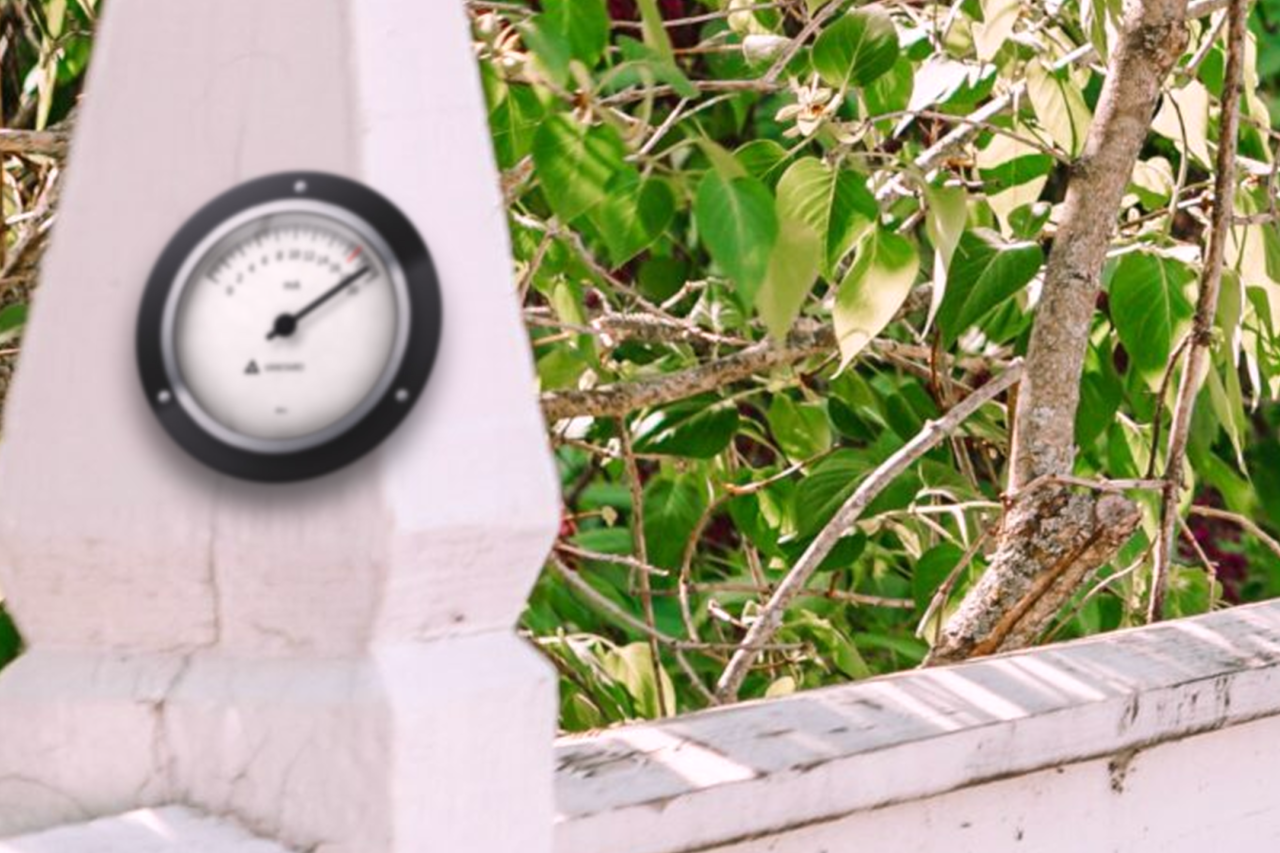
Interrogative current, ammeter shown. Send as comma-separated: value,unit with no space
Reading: 19,mA
